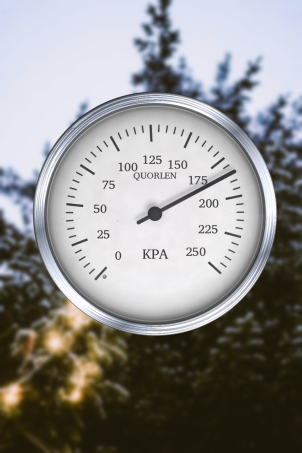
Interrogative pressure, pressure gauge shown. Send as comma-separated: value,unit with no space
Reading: 185,kPa
